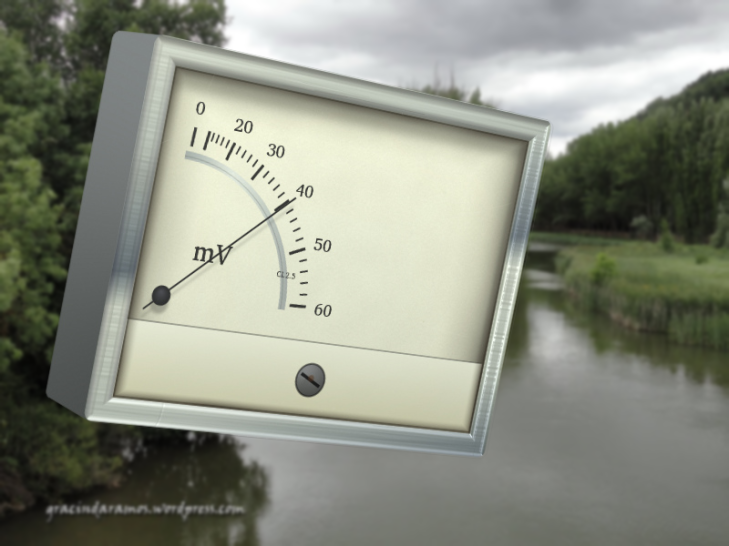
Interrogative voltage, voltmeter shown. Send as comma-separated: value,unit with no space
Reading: 40,mV
